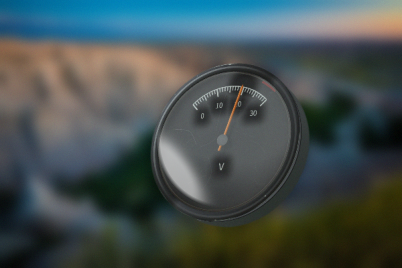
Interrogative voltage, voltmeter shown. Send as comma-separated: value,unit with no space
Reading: 20,V
